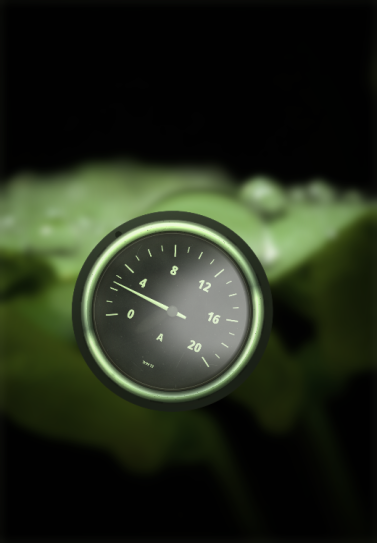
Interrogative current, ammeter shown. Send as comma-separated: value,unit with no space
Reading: 2.5,A
